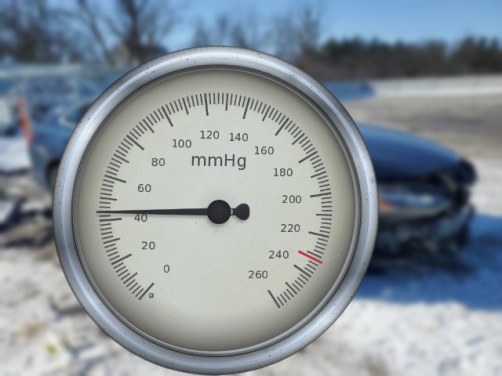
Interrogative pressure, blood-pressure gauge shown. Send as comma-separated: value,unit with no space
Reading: 44,mmHg
